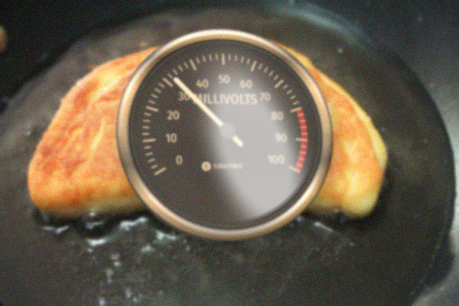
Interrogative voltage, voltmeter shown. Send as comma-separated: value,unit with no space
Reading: 32,mV
